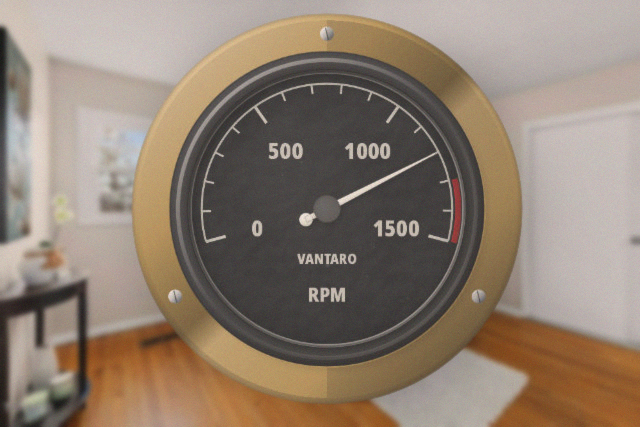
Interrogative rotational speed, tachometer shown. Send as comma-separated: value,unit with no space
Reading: 1200,rpm
